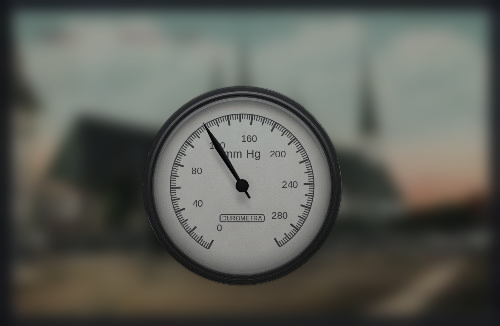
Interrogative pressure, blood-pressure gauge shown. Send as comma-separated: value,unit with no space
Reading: 120,mmHg
